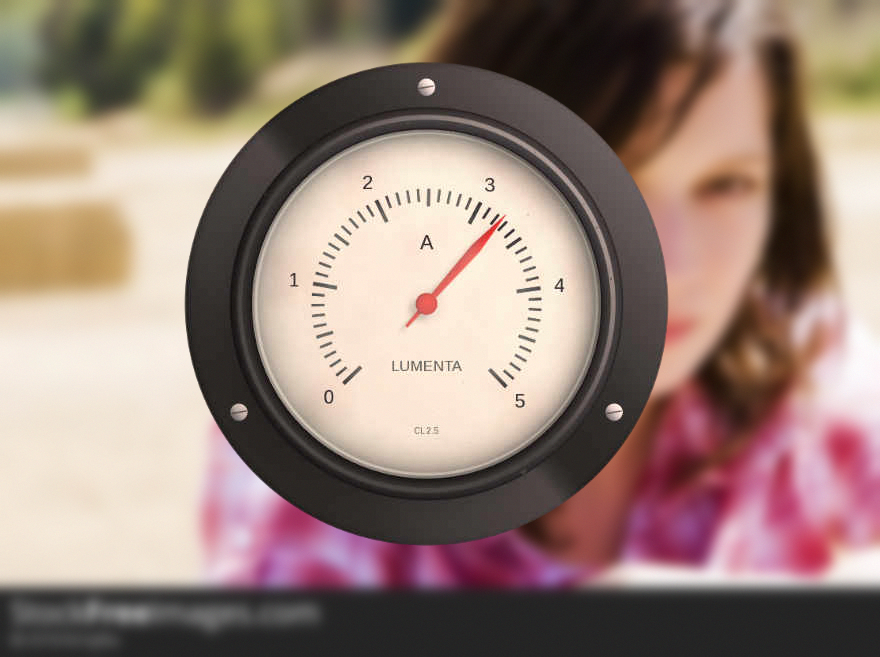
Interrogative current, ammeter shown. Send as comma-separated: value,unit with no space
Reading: 3.25,A
